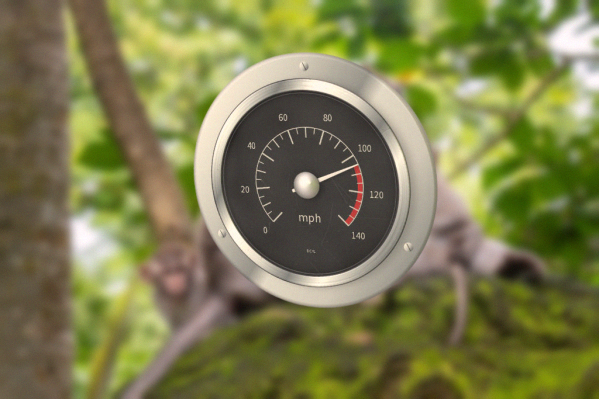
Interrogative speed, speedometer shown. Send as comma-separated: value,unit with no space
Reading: 105,mph
